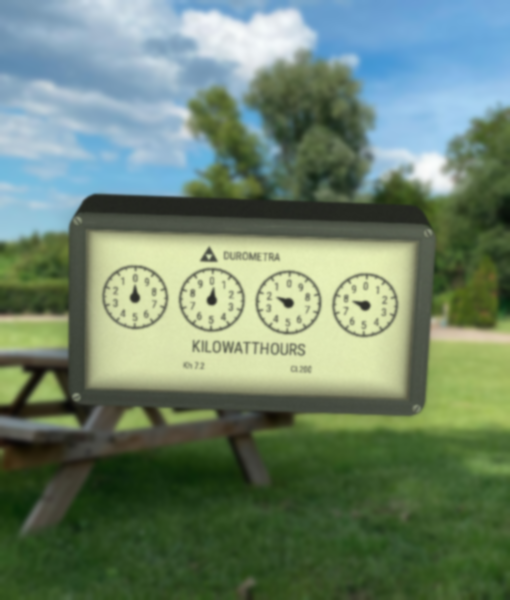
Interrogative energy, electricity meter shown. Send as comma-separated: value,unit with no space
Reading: 18,kWh
